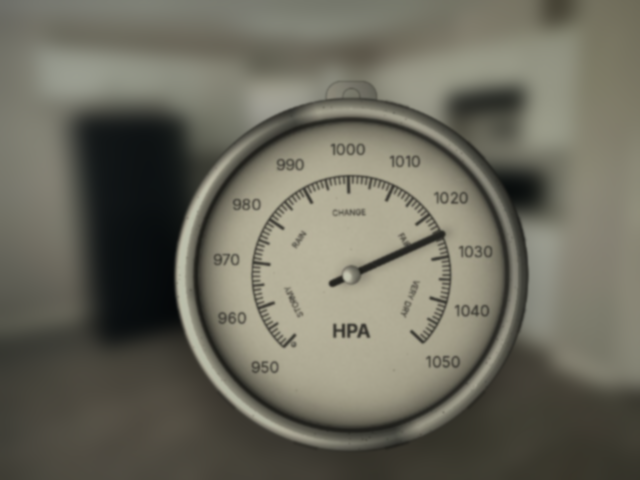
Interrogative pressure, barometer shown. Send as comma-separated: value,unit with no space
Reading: 1025,hPa
